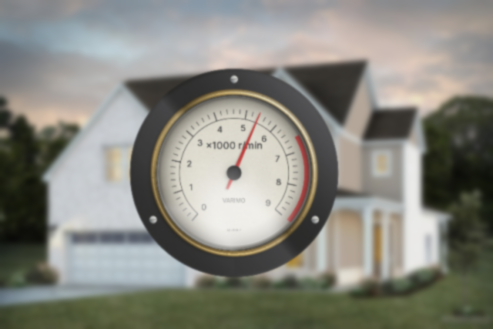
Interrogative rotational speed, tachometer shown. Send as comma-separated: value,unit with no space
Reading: 5400,rpm
